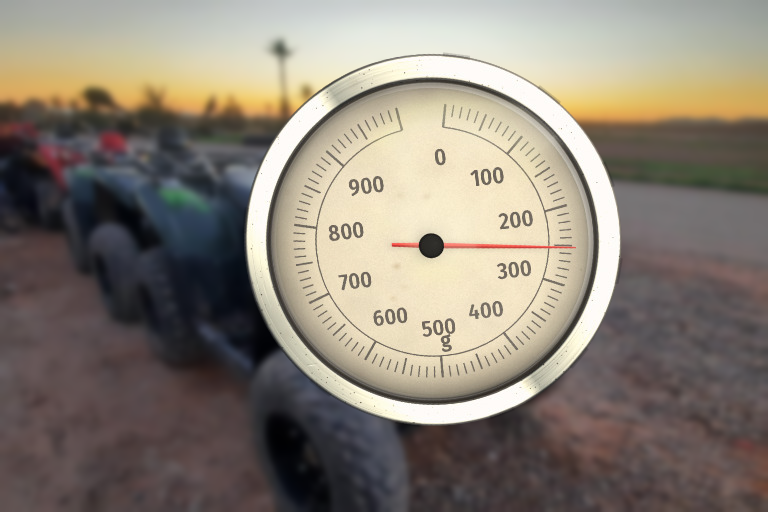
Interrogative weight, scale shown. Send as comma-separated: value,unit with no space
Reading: 250,g
